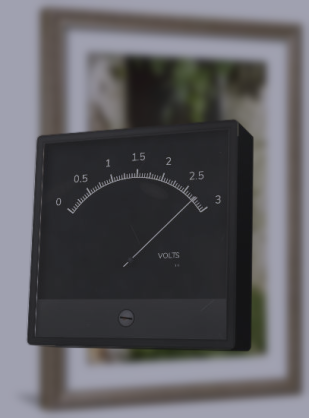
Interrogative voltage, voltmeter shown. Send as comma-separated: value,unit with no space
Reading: 2.75,V
